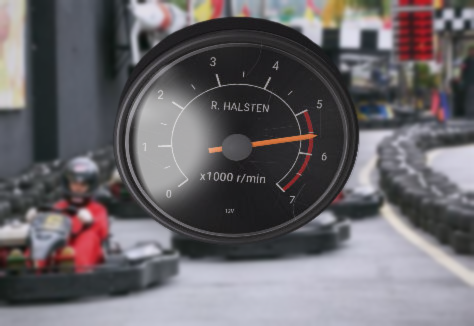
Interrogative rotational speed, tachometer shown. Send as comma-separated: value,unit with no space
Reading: 5500,rpm
